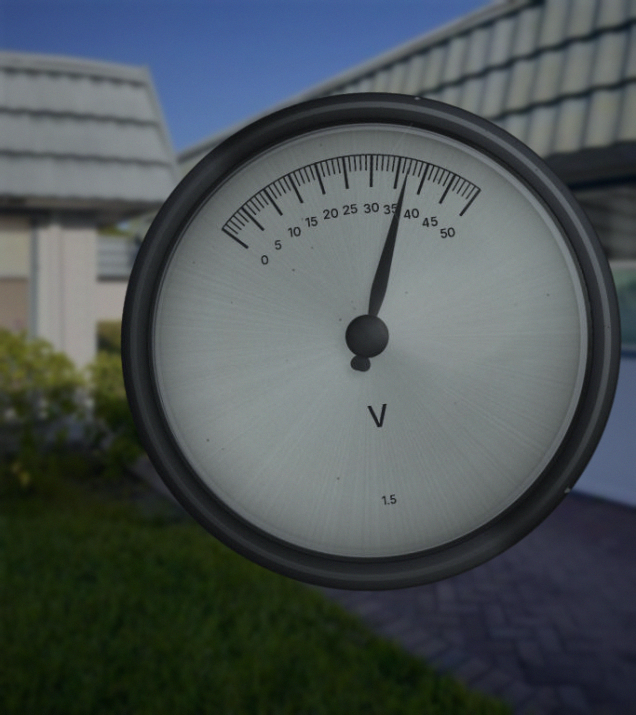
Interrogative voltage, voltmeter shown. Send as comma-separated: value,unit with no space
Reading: 37,V
